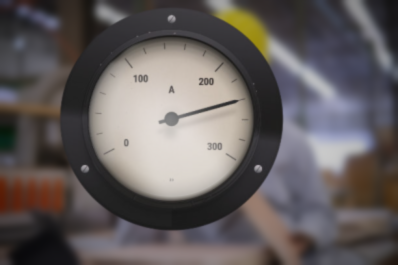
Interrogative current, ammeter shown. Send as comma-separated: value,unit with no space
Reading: 240,A
